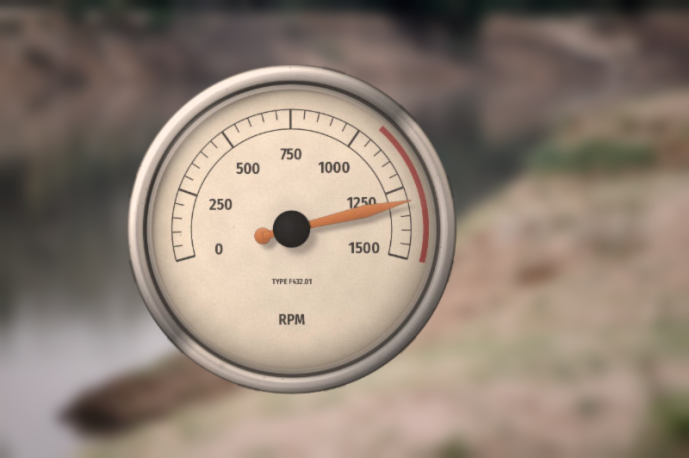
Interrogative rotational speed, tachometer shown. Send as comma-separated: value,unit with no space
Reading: 1300,rpm
